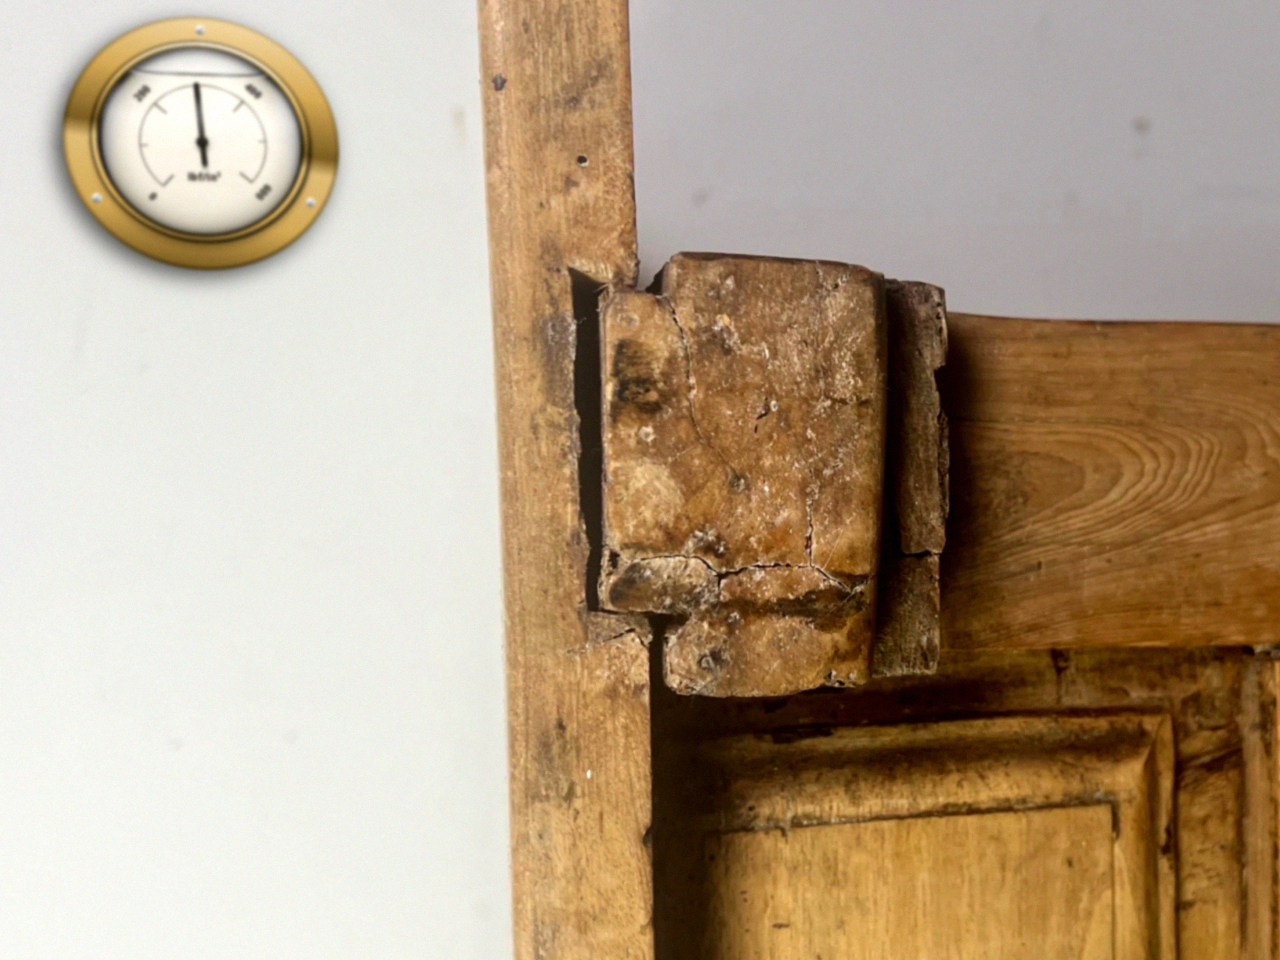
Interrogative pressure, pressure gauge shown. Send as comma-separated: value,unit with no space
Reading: 300,psi
